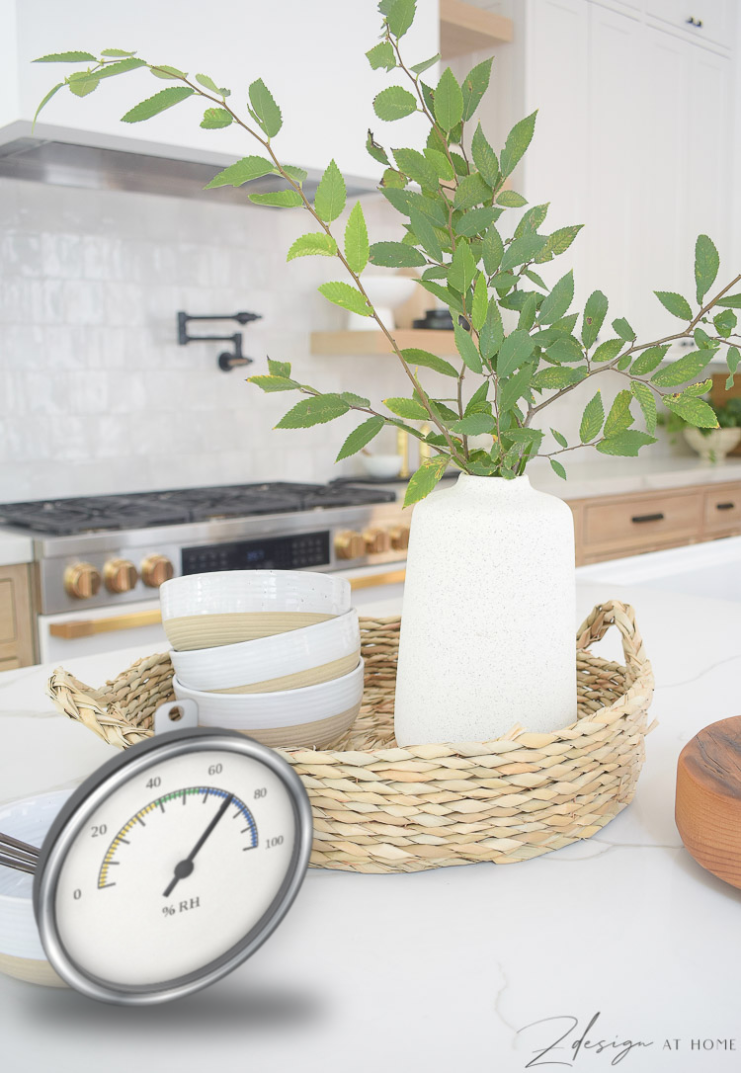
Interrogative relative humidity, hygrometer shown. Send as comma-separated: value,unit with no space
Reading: 70,%
